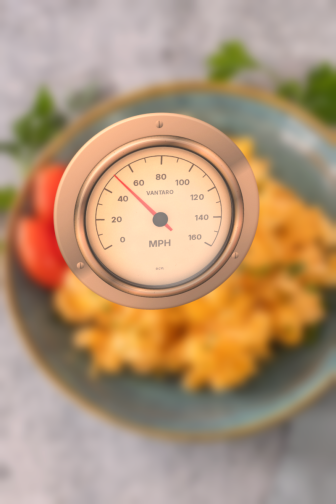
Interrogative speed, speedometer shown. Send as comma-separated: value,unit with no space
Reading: 50,mph
